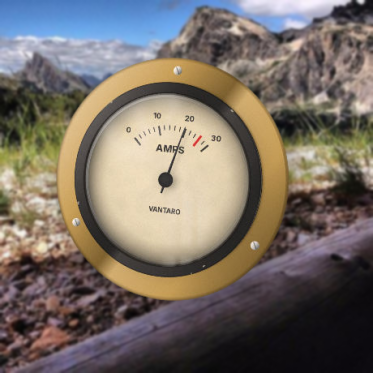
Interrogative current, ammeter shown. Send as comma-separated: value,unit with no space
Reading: 20,A
